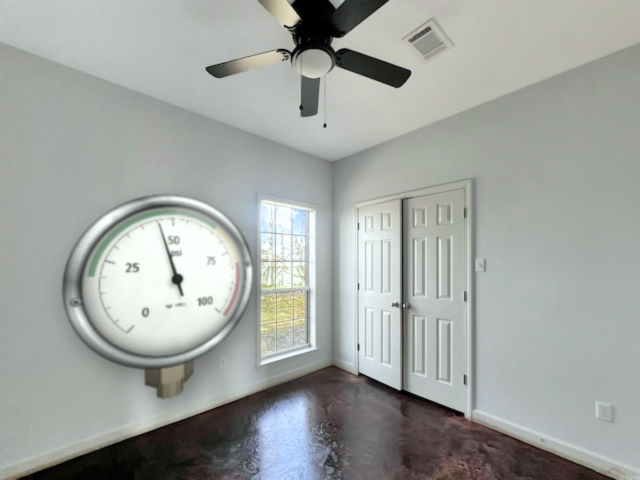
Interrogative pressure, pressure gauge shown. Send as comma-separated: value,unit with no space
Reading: 45,psi
